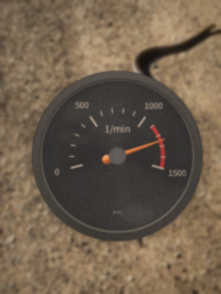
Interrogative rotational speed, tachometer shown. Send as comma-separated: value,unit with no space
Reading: 1250,rpm
